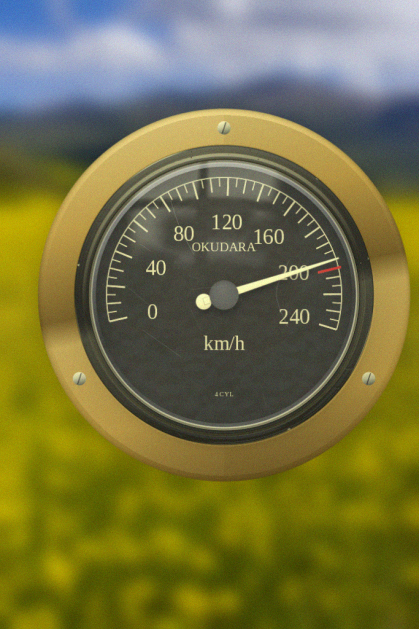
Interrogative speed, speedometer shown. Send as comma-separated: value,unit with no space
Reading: 200,km/h
